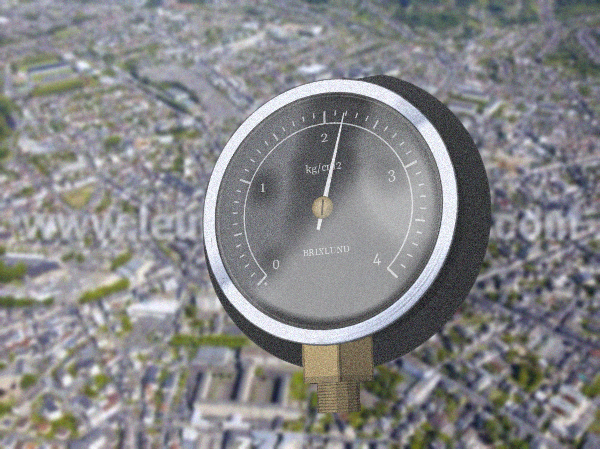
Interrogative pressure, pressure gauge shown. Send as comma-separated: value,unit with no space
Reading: 2.2,kg/cm²
